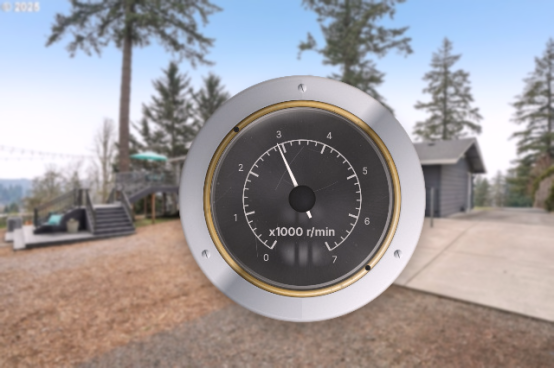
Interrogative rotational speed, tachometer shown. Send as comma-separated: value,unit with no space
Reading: 2900,rpm
